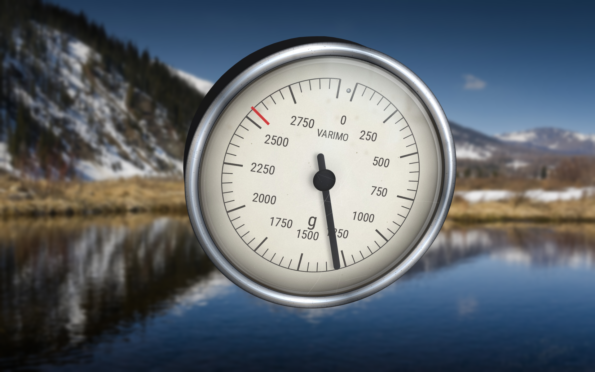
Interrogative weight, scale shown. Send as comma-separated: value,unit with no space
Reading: 1300,g
